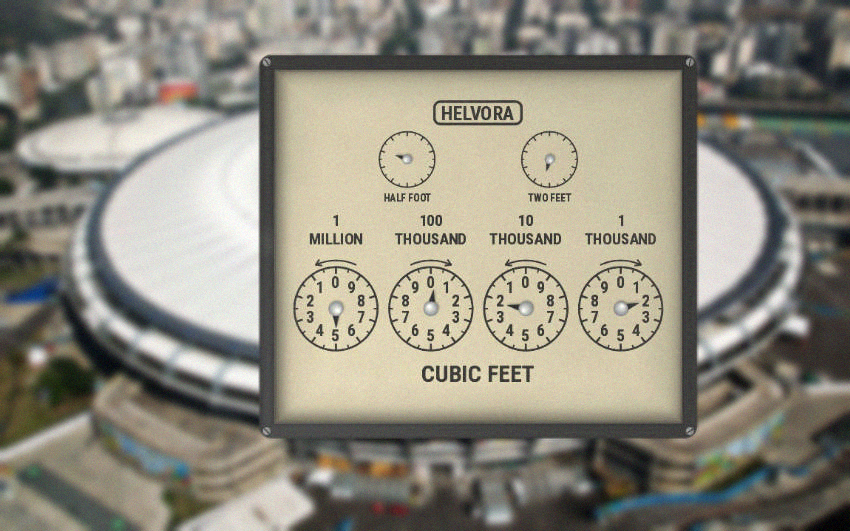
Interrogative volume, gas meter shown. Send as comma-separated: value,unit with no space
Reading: 502200,ft³
